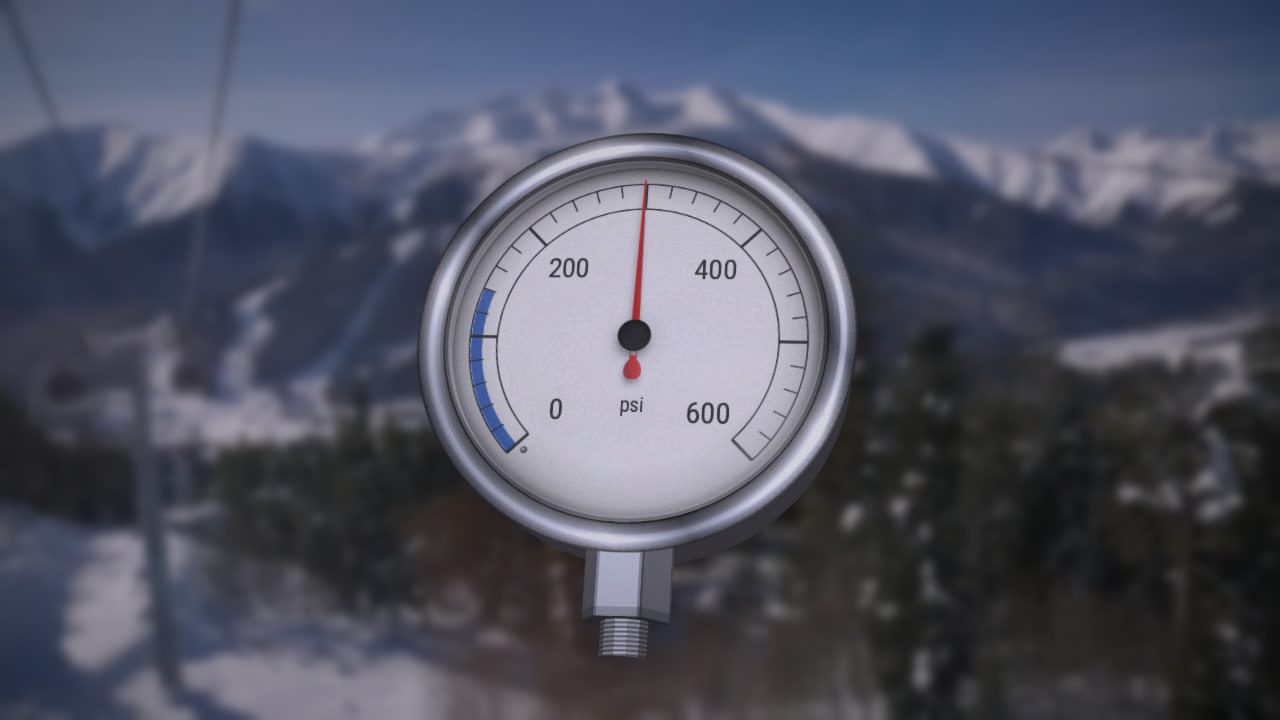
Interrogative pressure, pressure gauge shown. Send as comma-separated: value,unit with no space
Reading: 300,psi
